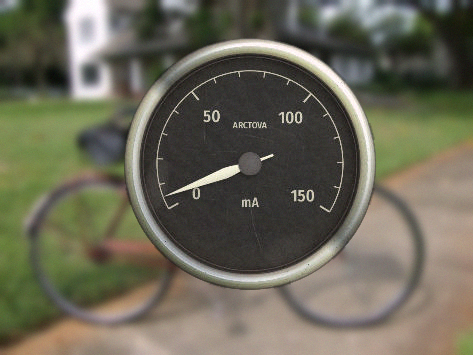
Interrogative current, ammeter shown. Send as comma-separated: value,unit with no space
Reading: 5,mA
